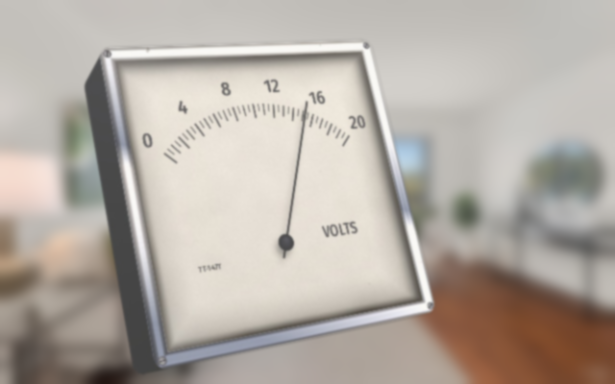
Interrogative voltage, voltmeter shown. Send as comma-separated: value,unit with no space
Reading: 15,V
